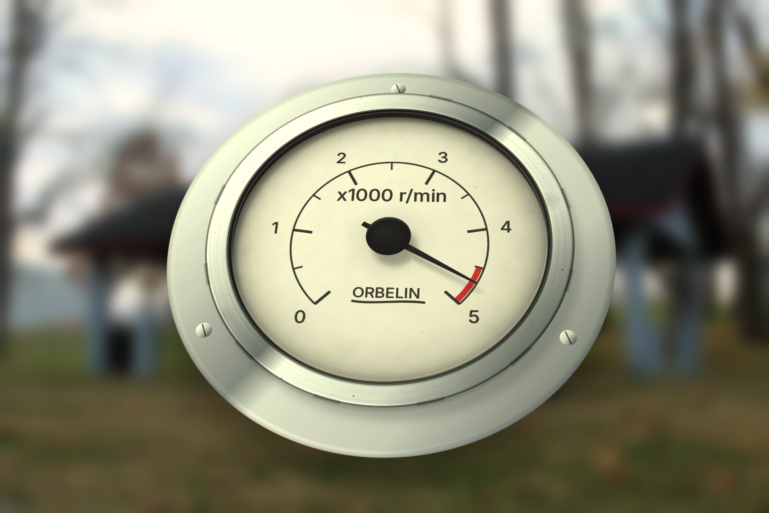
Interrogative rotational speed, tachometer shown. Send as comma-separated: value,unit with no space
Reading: 4750,rpm
